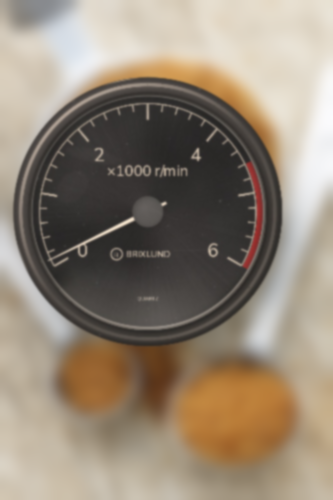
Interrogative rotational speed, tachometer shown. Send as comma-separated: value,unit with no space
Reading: 100,rpm
